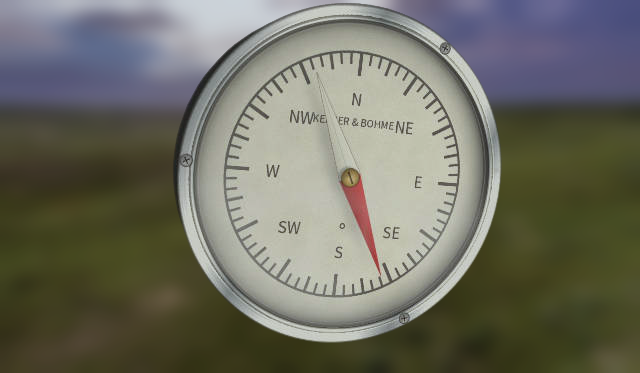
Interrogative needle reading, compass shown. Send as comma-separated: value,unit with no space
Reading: 155,°
